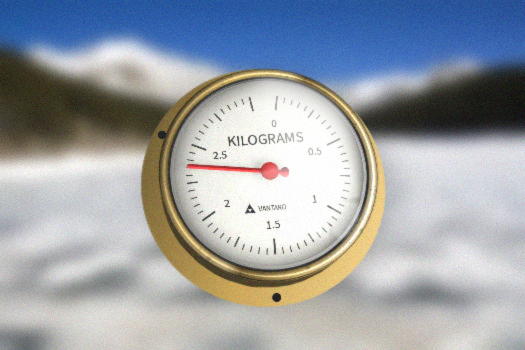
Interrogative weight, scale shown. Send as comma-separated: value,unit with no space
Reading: 2.35,kg
